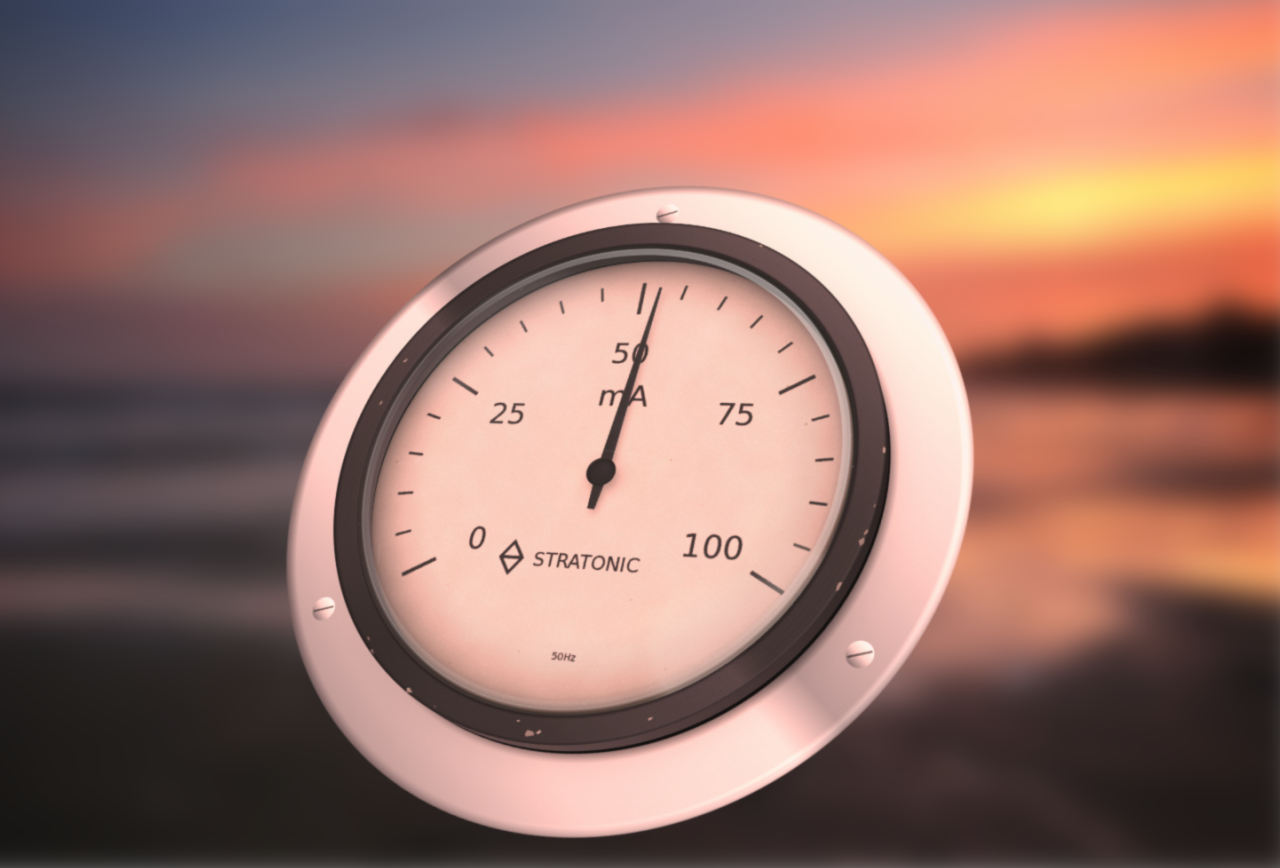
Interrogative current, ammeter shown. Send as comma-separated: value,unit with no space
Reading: 52.5,mA
